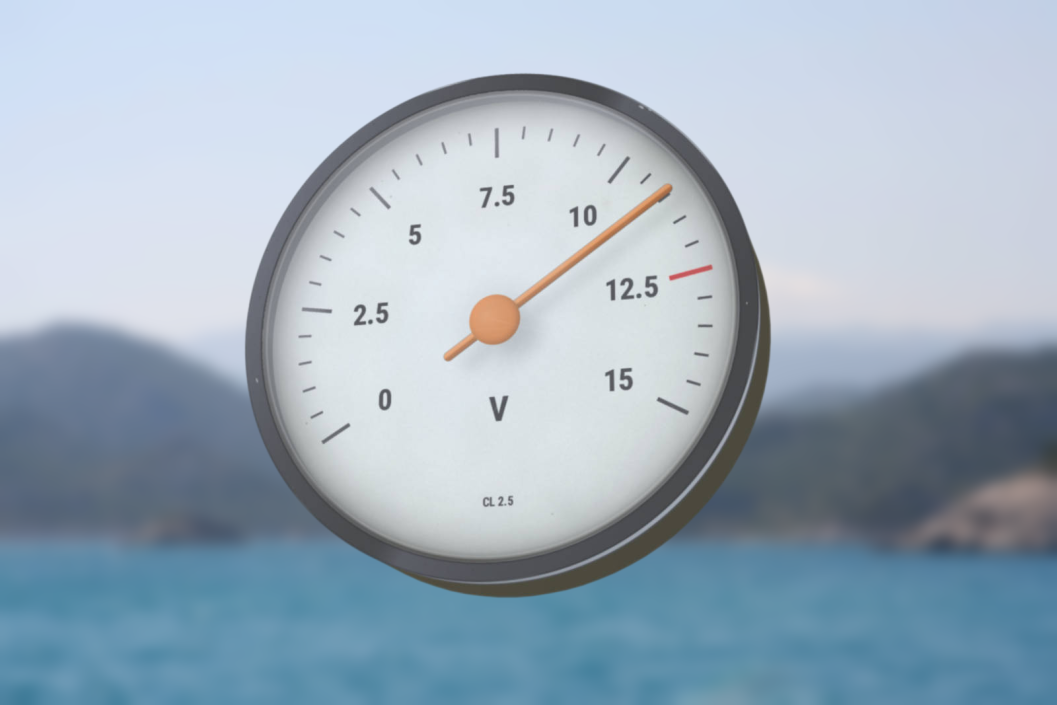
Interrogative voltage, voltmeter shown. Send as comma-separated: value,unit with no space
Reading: 11,V
